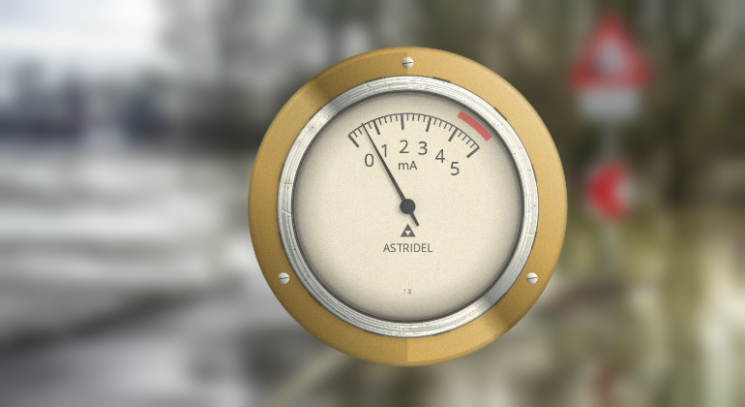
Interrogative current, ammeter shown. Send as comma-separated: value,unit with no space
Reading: 0.6,mA
